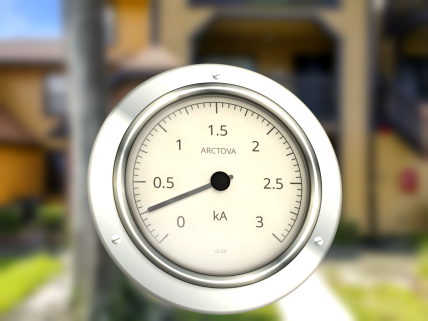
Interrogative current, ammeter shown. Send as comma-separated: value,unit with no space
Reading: 0.25,kA
